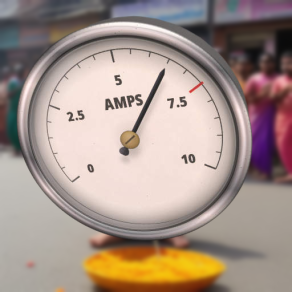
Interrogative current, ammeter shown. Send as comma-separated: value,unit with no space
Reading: 6.5,A
